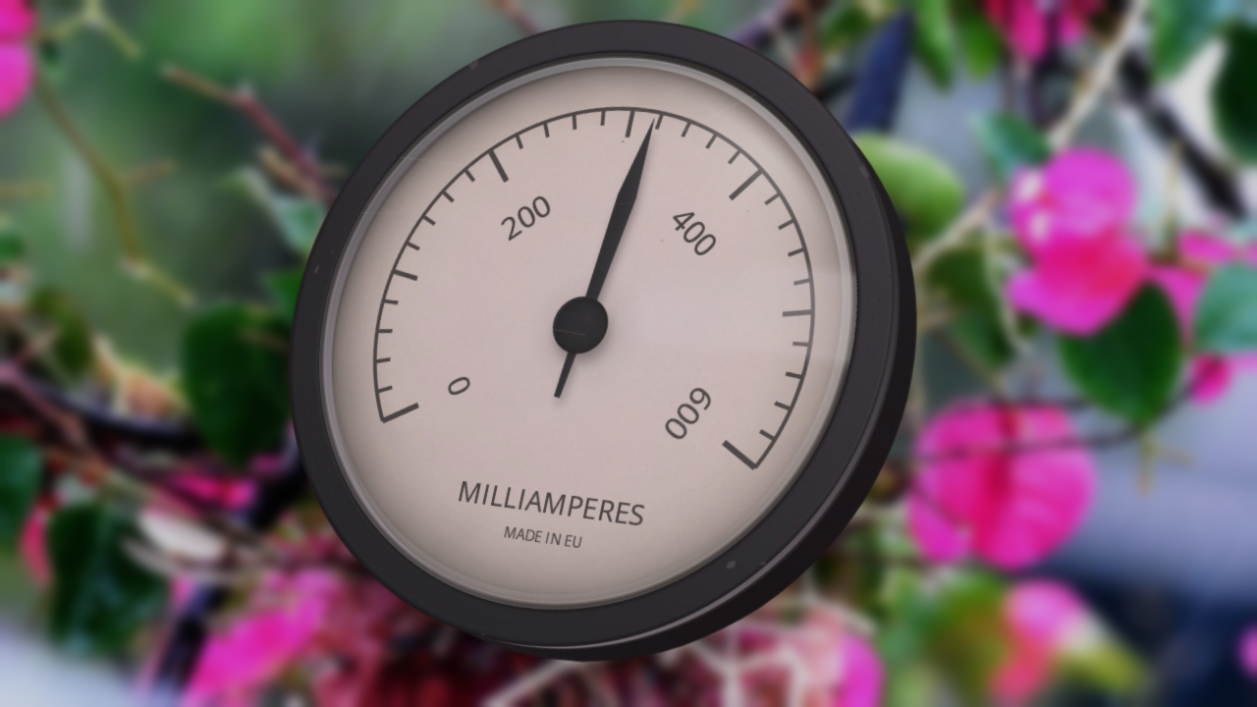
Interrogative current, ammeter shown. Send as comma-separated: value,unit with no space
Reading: 320,mA
